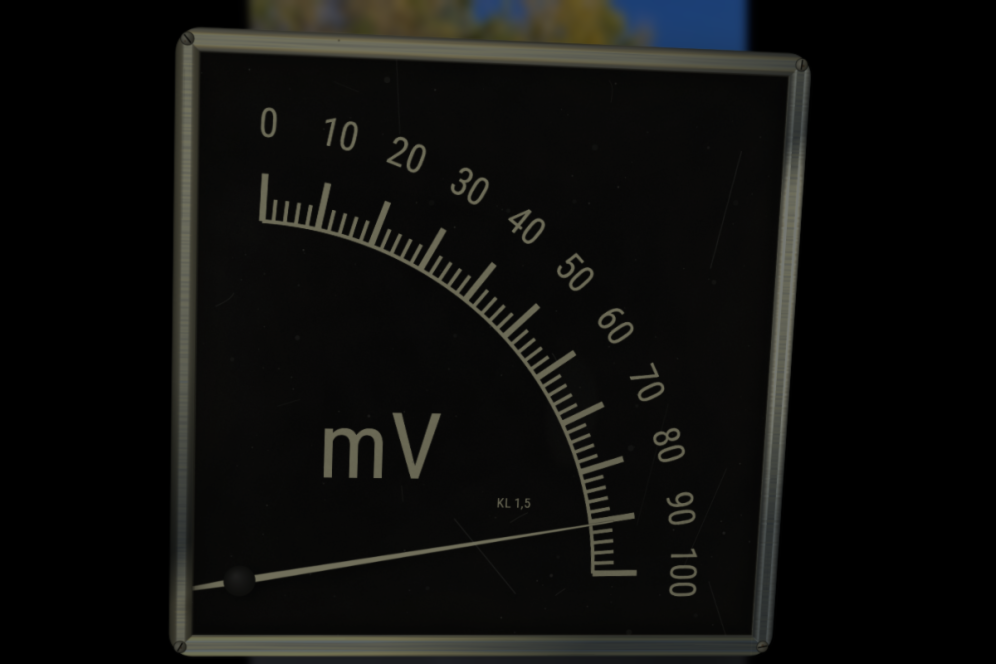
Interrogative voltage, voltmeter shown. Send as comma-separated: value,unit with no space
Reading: 90,mV
